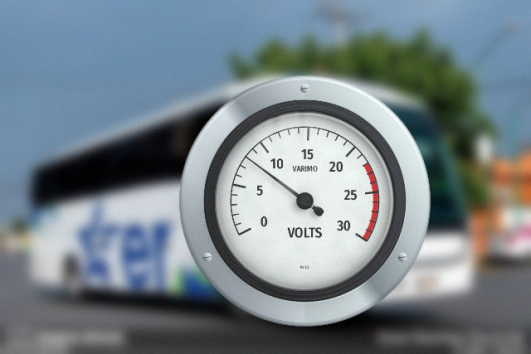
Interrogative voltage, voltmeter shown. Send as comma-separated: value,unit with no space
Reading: 8,V
